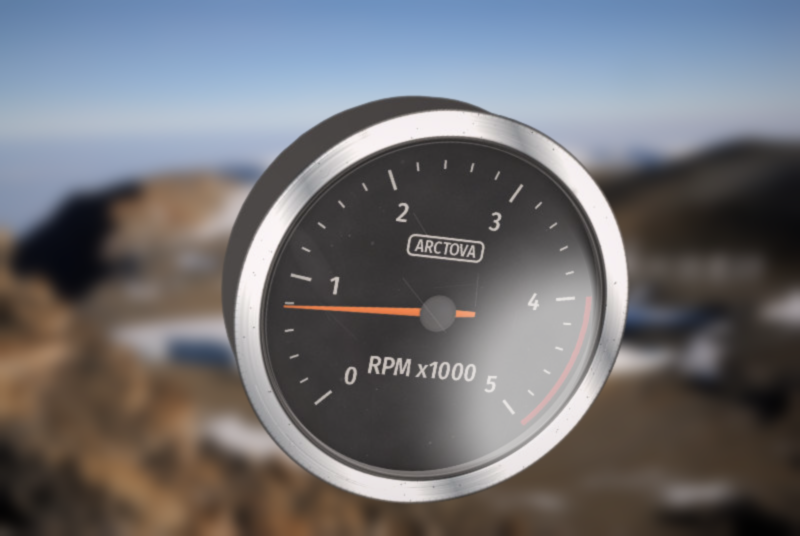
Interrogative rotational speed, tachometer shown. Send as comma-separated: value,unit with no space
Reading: 800,rpm
